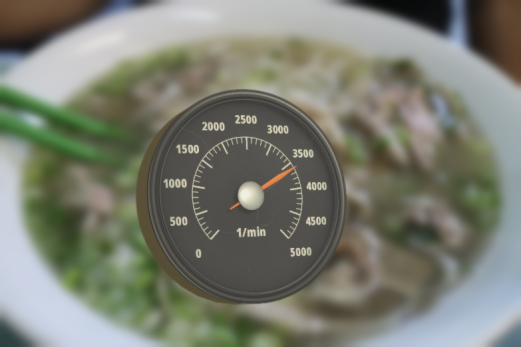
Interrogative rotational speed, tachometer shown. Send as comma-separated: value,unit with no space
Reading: 3600,rpm
